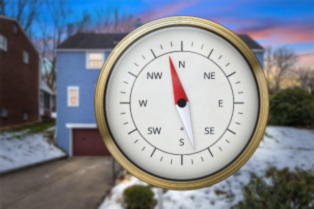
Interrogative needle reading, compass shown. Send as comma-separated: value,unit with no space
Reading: 345,°
